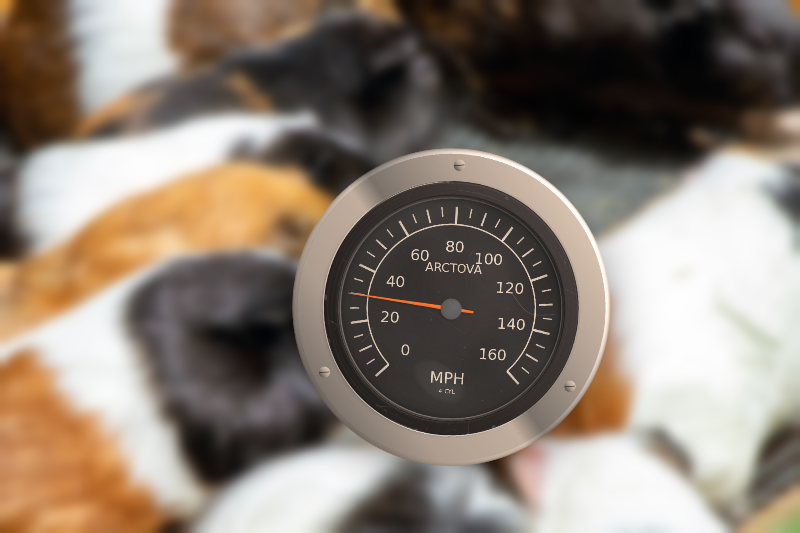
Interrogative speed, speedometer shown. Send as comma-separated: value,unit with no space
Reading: 30,mph
